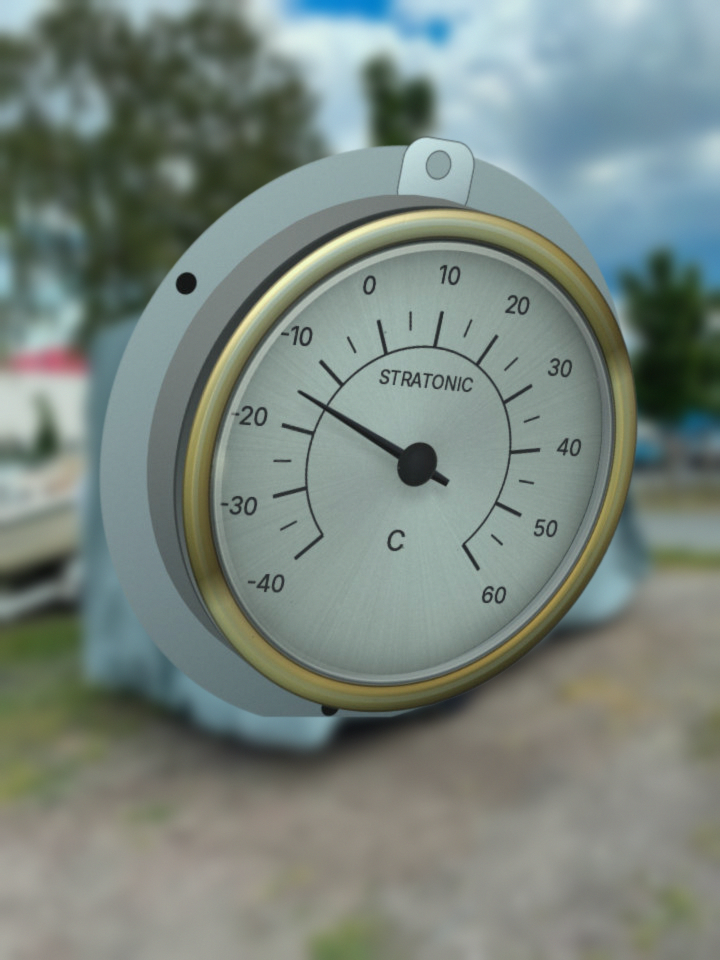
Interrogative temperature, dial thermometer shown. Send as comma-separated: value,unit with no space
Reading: -15,°C
